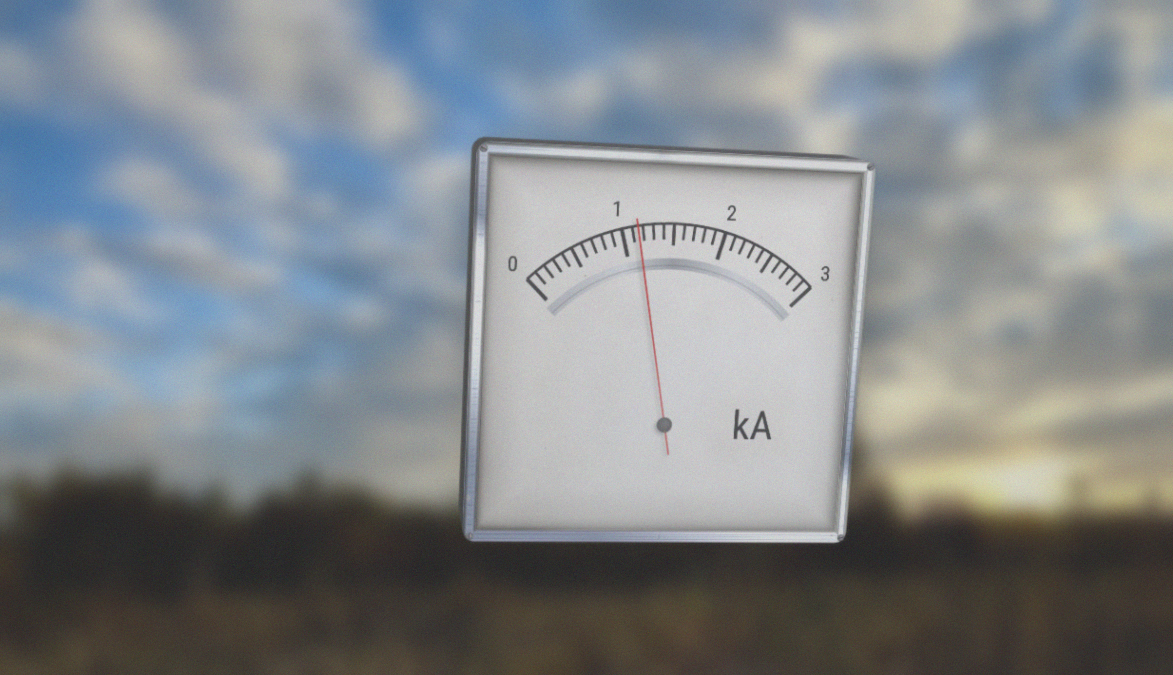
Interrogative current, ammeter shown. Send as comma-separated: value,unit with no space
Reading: 1.15,kA
